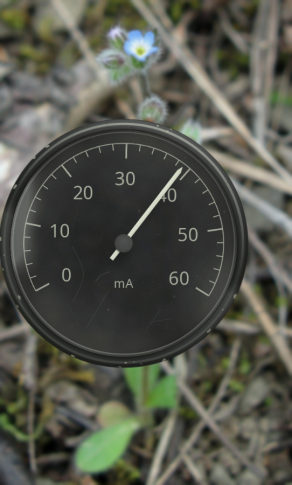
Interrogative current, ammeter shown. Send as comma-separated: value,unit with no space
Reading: 39,mA
